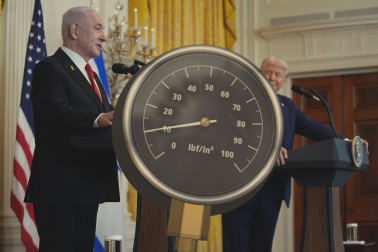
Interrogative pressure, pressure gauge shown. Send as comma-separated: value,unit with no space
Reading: 10,psi
